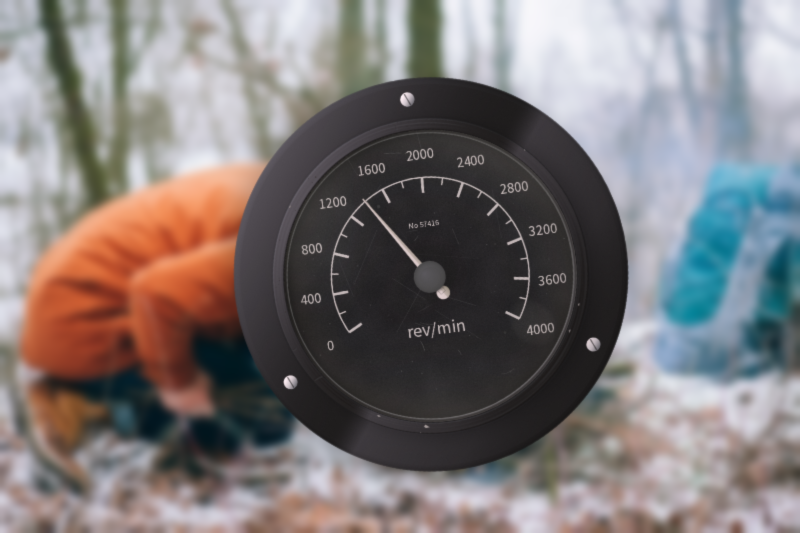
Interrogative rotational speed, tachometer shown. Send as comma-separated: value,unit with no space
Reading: 1400,rpm
